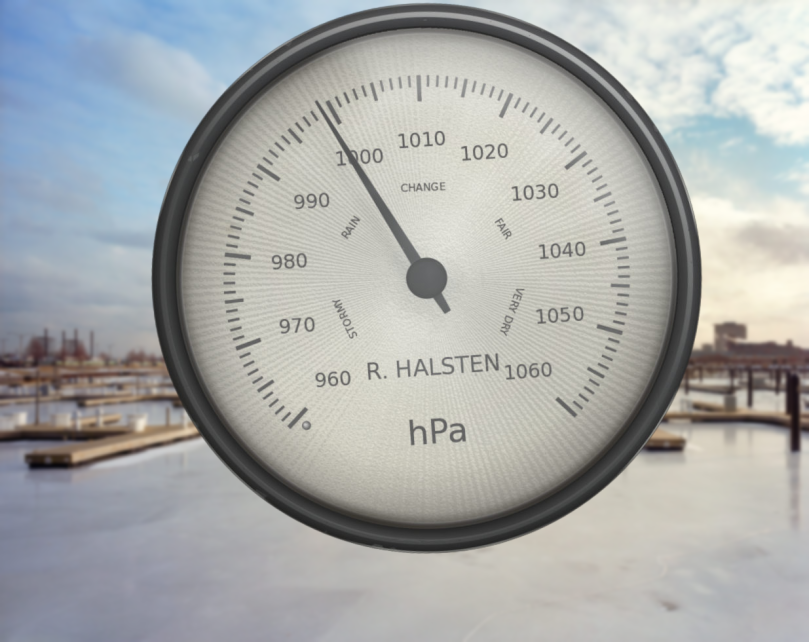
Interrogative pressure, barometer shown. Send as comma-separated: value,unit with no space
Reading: 999,hPa
